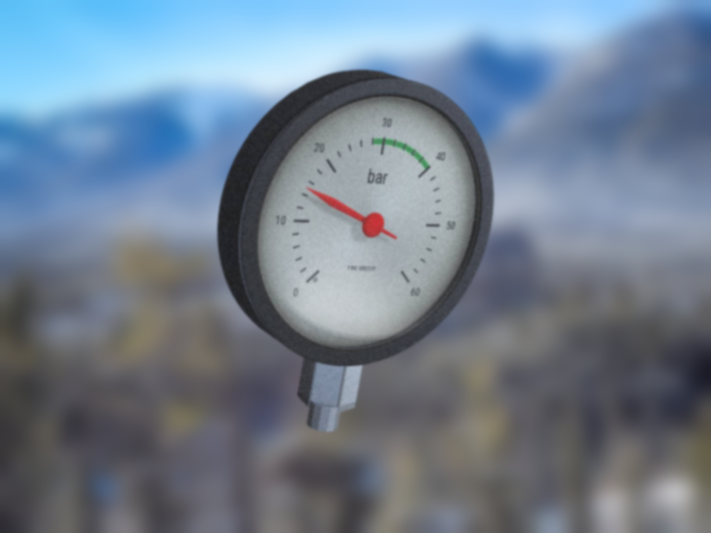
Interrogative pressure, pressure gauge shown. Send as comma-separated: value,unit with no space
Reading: 15,bar
